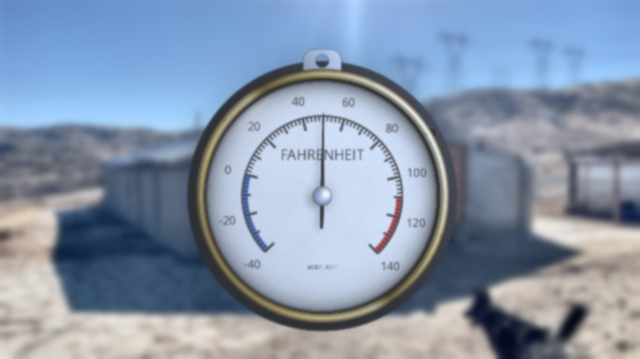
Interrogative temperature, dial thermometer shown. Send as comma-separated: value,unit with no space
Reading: 50,°F
